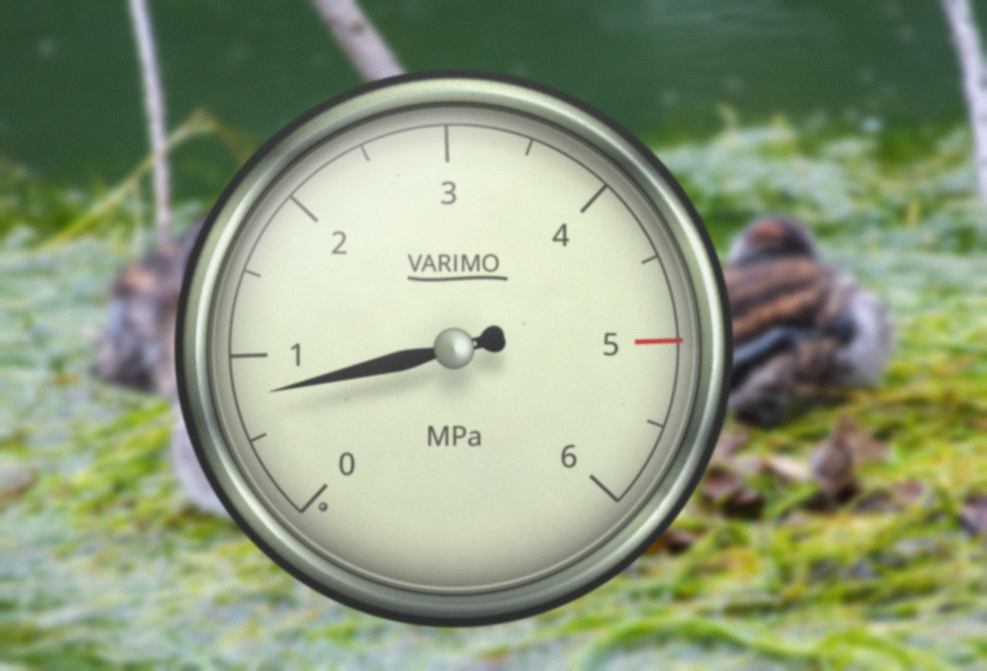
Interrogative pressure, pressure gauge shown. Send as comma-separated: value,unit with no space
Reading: 0.75,MPa
